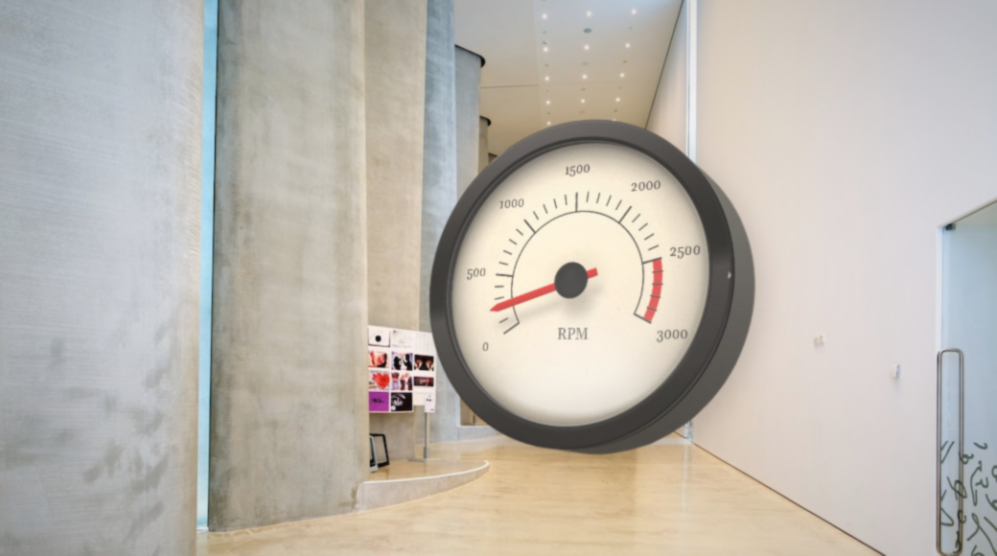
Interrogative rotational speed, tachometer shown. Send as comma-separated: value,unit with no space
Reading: 200,rpm
